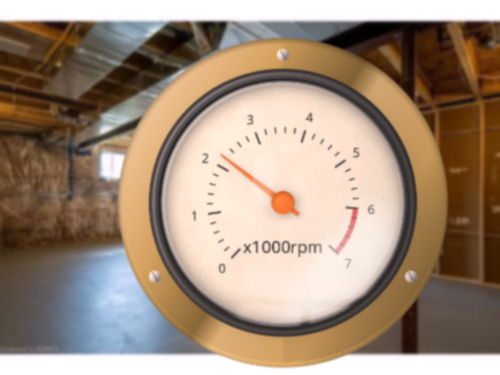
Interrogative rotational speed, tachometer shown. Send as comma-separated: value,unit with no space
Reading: 2200,rpm
